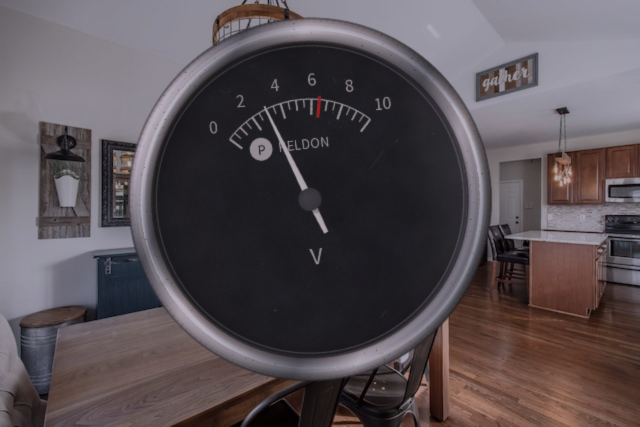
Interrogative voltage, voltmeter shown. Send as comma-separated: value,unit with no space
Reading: 3,V
